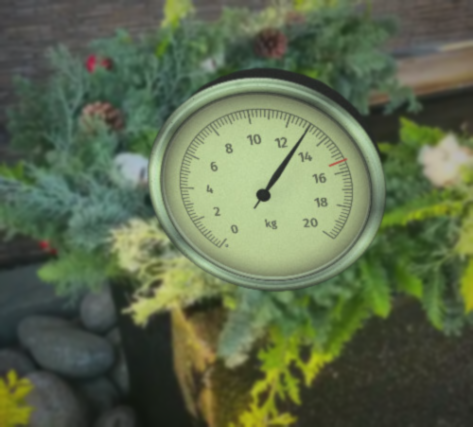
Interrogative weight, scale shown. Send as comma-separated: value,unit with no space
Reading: 13,kg
